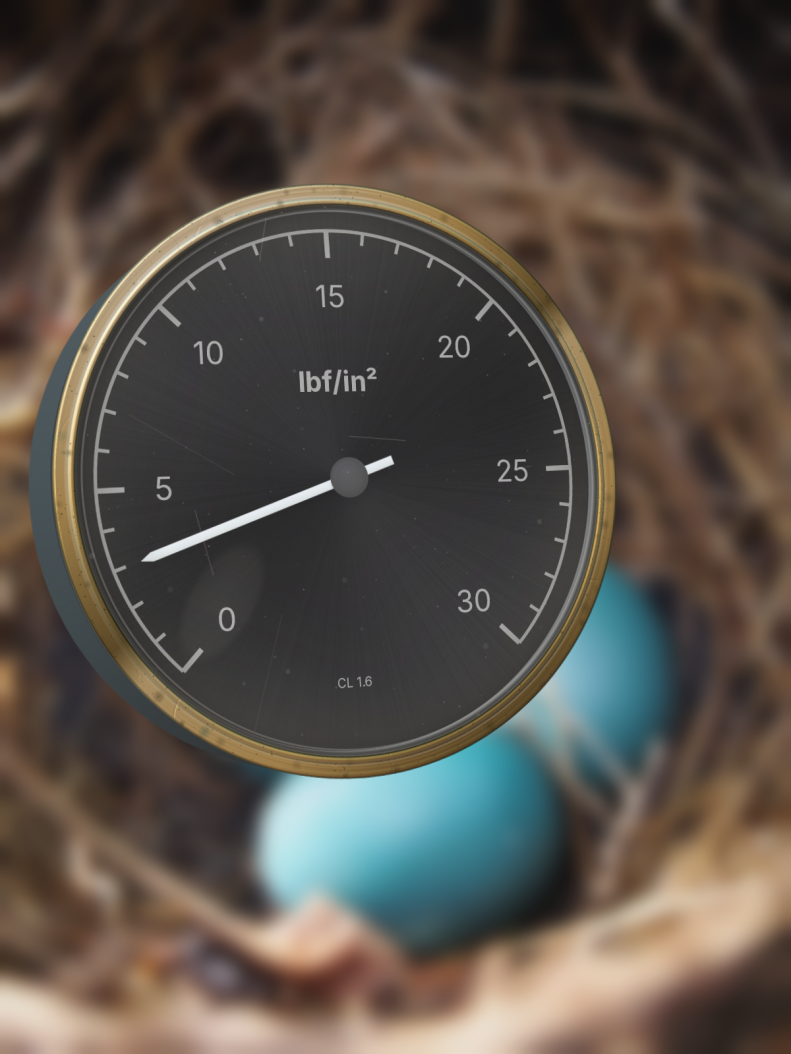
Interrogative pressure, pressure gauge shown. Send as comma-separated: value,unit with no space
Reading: 3,psi
